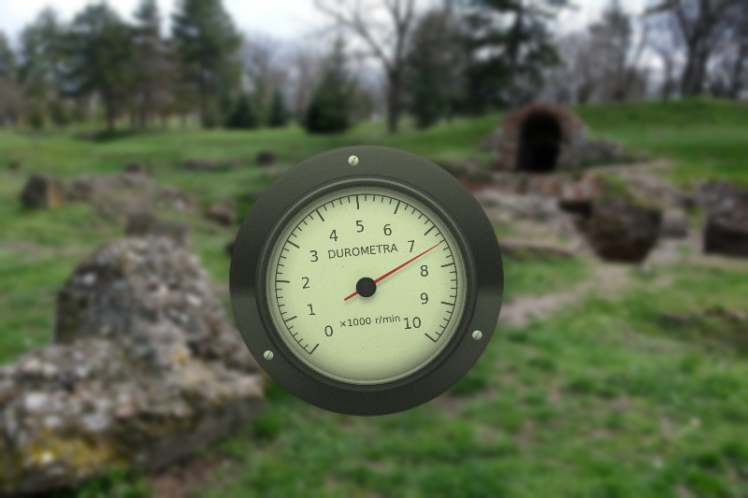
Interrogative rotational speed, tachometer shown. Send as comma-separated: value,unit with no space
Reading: 7400,rpm
